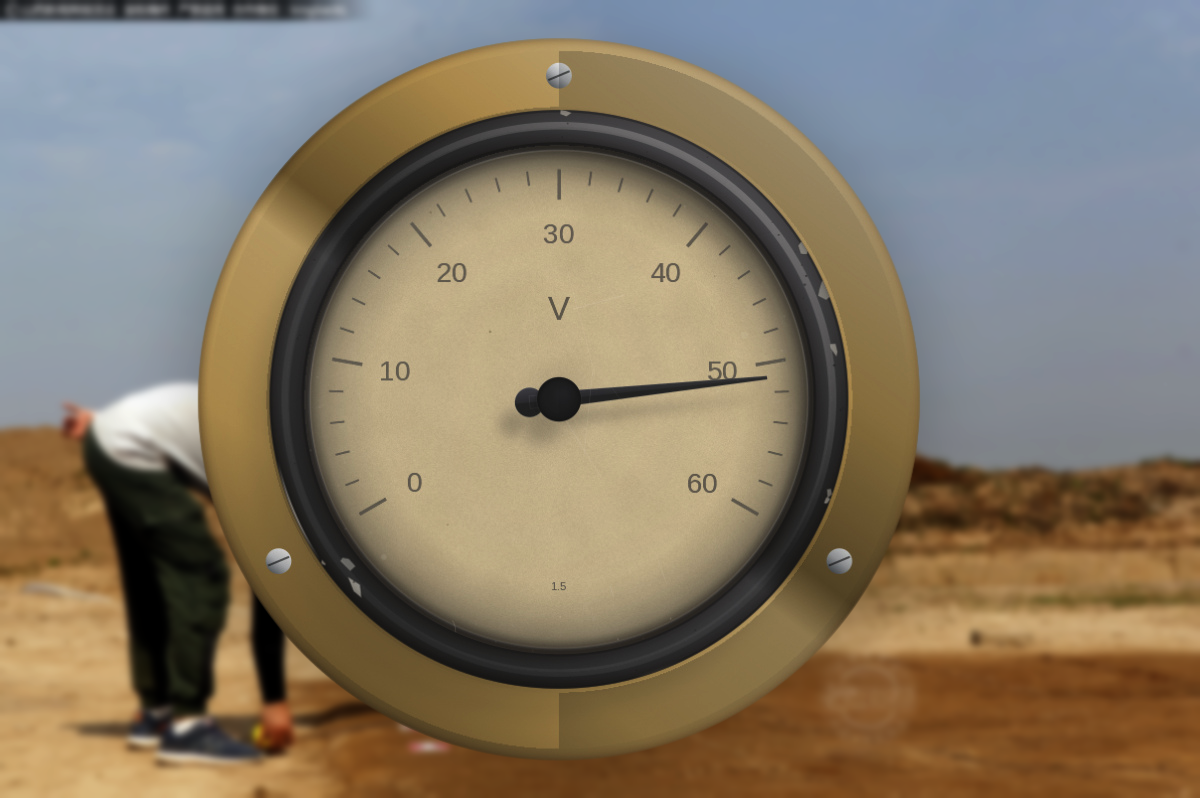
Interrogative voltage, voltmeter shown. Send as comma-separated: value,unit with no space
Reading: 51,V
